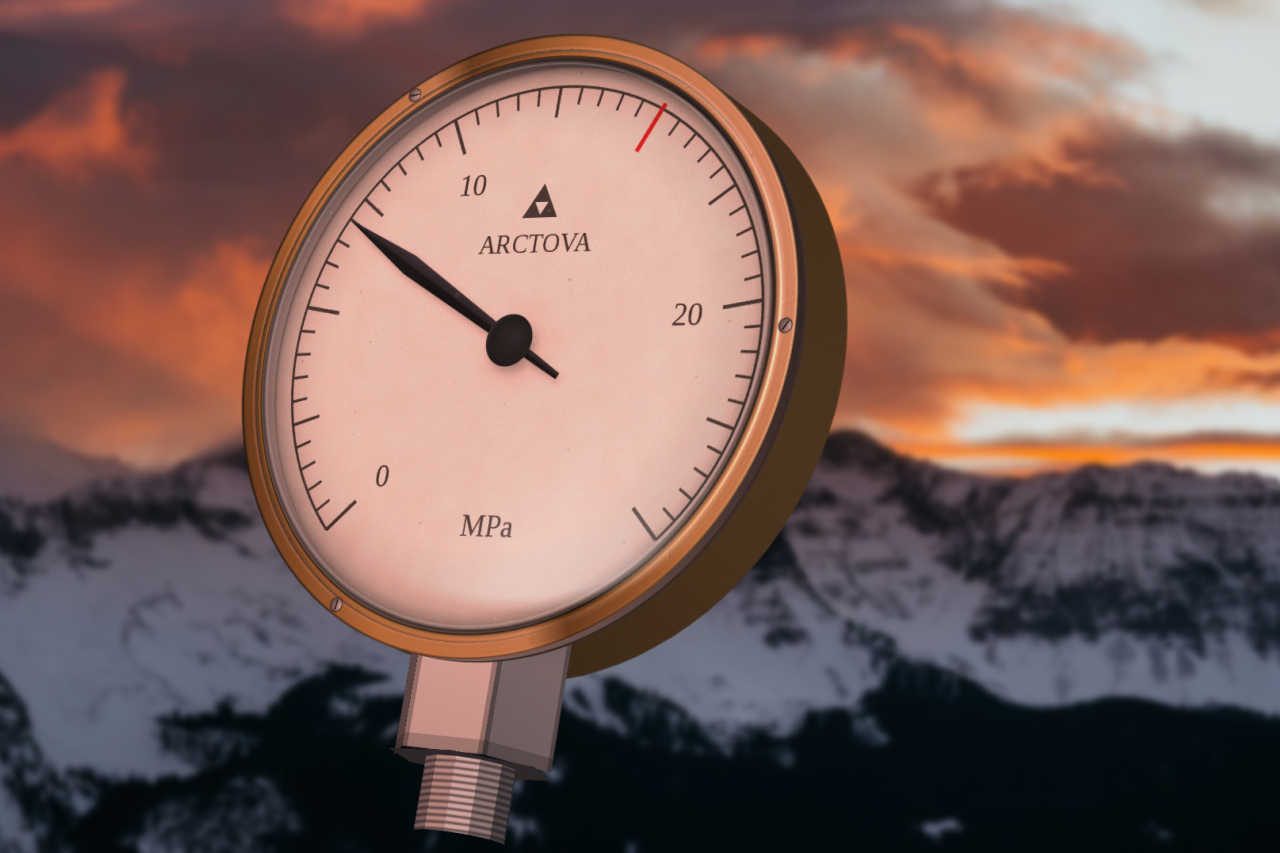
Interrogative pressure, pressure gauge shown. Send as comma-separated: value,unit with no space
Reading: 7,MPa
